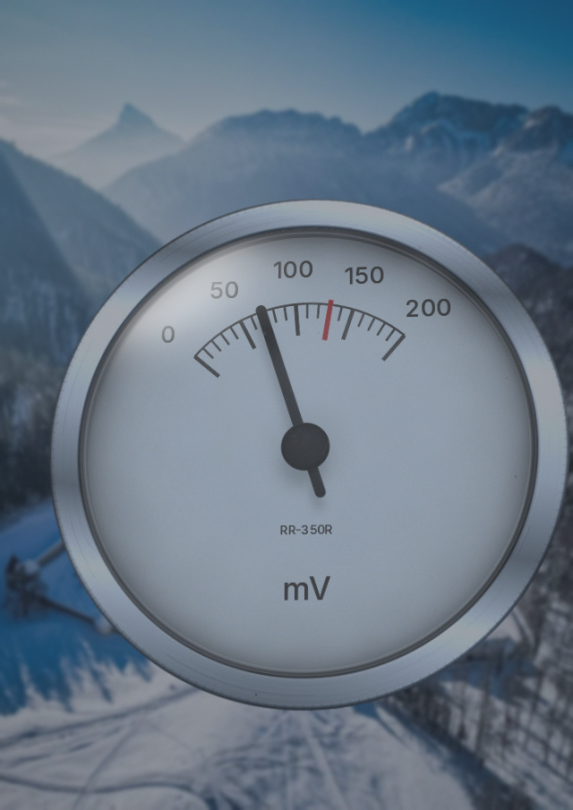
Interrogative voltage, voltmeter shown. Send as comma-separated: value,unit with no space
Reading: 70,mV
